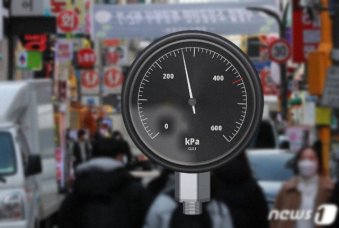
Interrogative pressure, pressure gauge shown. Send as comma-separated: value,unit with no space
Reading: 270,kPa
